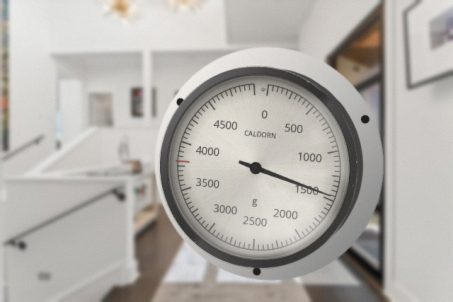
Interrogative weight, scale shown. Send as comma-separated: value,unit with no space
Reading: 1450,g
